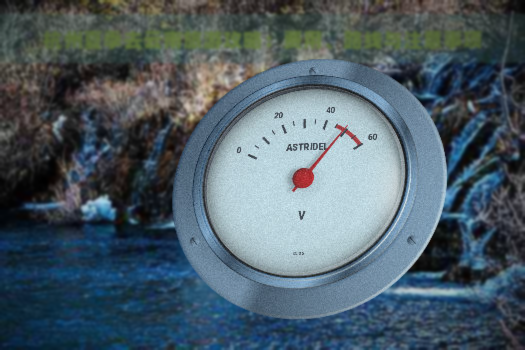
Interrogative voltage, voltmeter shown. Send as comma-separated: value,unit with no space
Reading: 50,V
